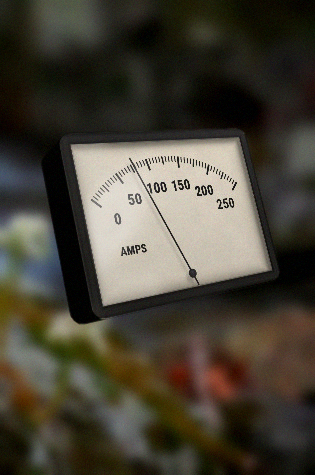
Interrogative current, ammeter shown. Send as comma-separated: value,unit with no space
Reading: 75,A
